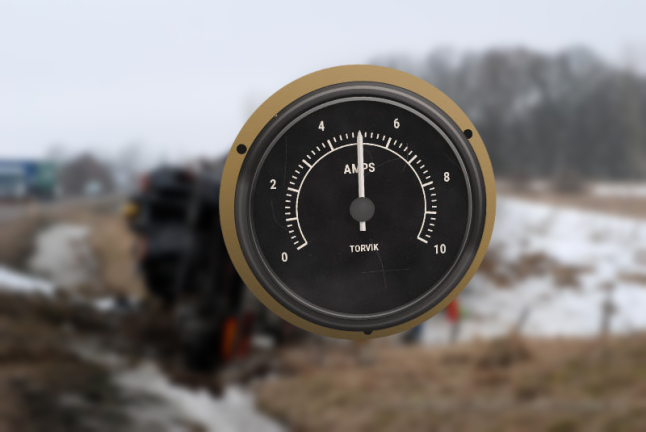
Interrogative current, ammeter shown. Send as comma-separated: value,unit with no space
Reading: 5,A
